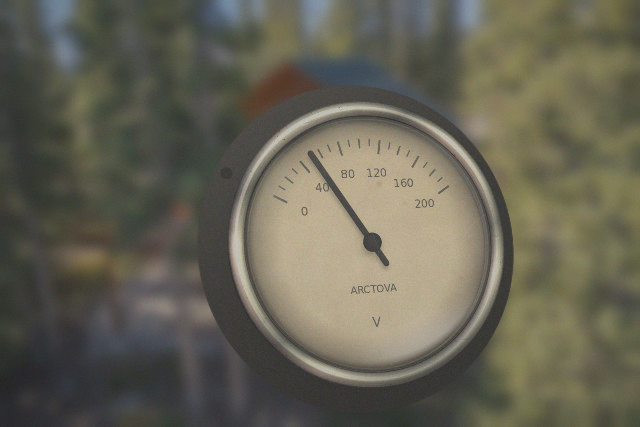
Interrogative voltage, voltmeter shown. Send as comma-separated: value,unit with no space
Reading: 50,V
